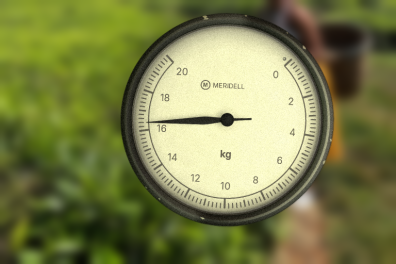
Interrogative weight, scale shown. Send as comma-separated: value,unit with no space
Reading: 16.4,kg
